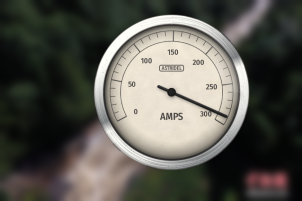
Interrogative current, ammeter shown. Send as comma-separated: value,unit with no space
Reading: 290,A
